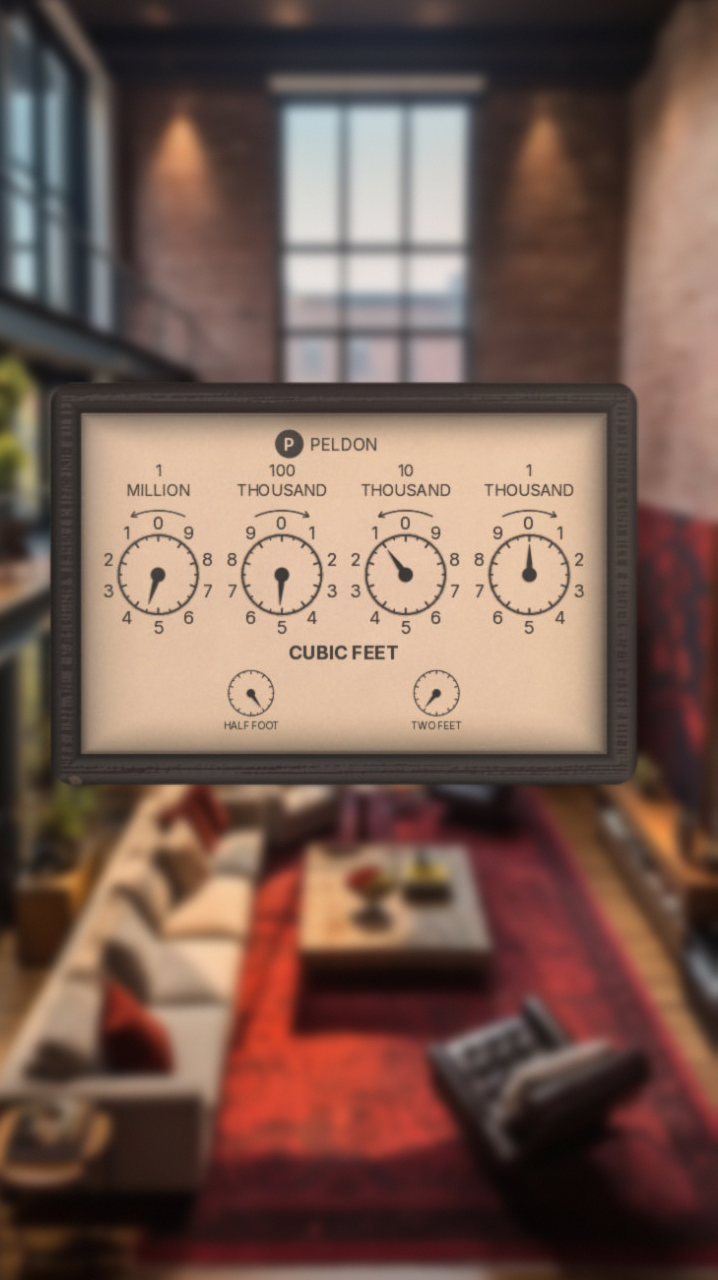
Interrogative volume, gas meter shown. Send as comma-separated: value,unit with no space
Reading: 451000,ft³
